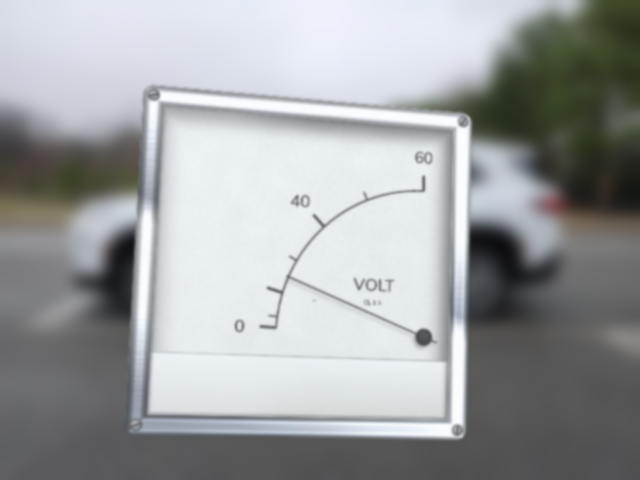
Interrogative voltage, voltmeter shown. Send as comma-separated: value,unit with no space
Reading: 25,V
